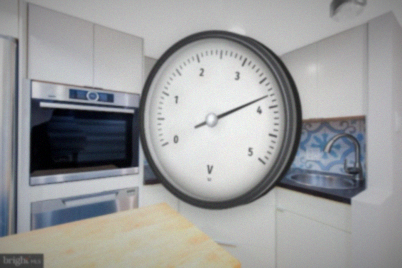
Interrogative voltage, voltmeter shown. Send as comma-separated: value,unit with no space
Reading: 3.8,V
